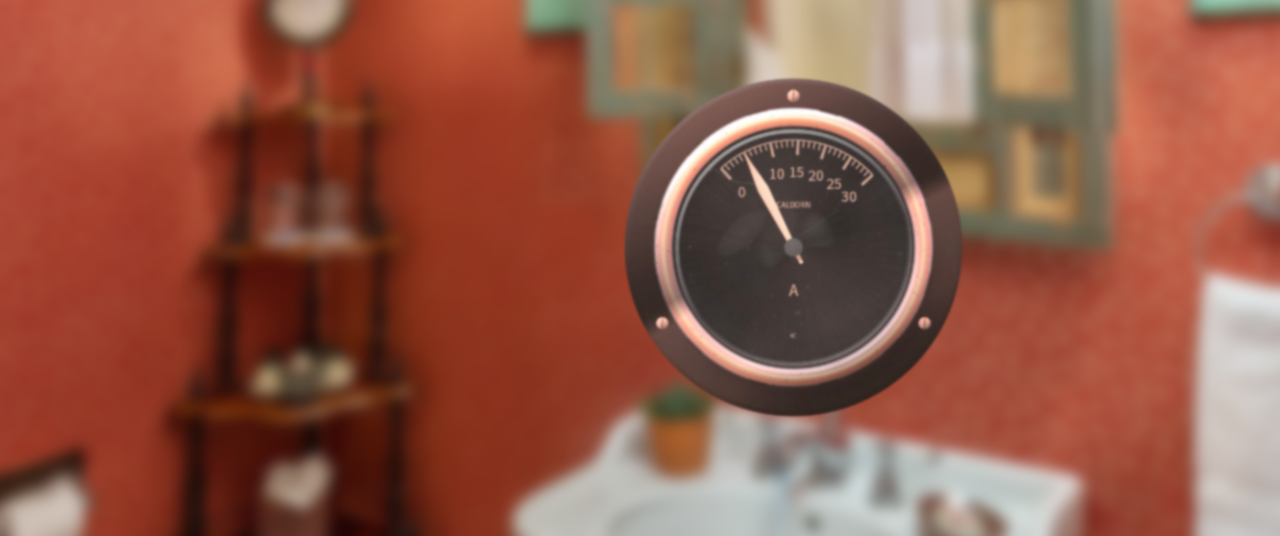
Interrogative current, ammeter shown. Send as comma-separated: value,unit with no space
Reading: 5,A
